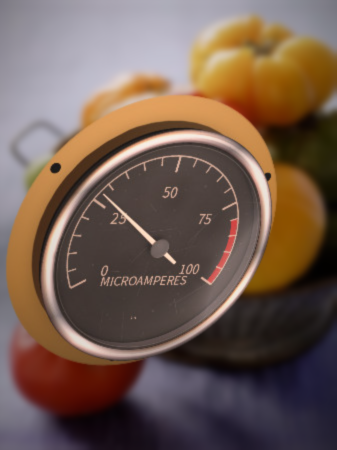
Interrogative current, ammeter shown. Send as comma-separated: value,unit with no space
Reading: 27.5,µA
